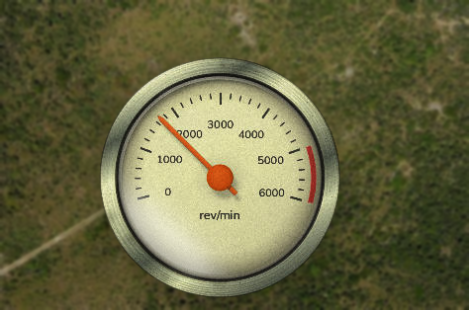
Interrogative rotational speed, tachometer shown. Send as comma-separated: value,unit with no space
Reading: 1700,rpm
